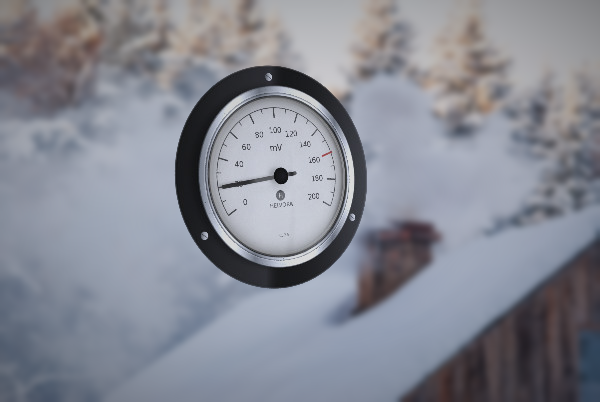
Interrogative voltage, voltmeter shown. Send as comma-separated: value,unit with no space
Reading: 20,mV
